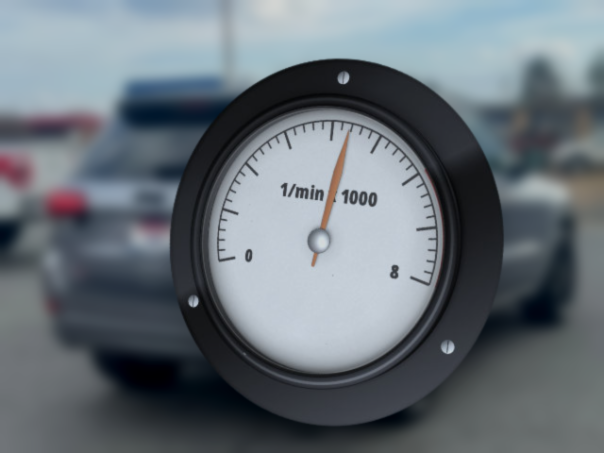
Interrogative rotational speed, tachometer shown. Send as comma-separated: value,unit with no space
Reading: 4400,rpm
